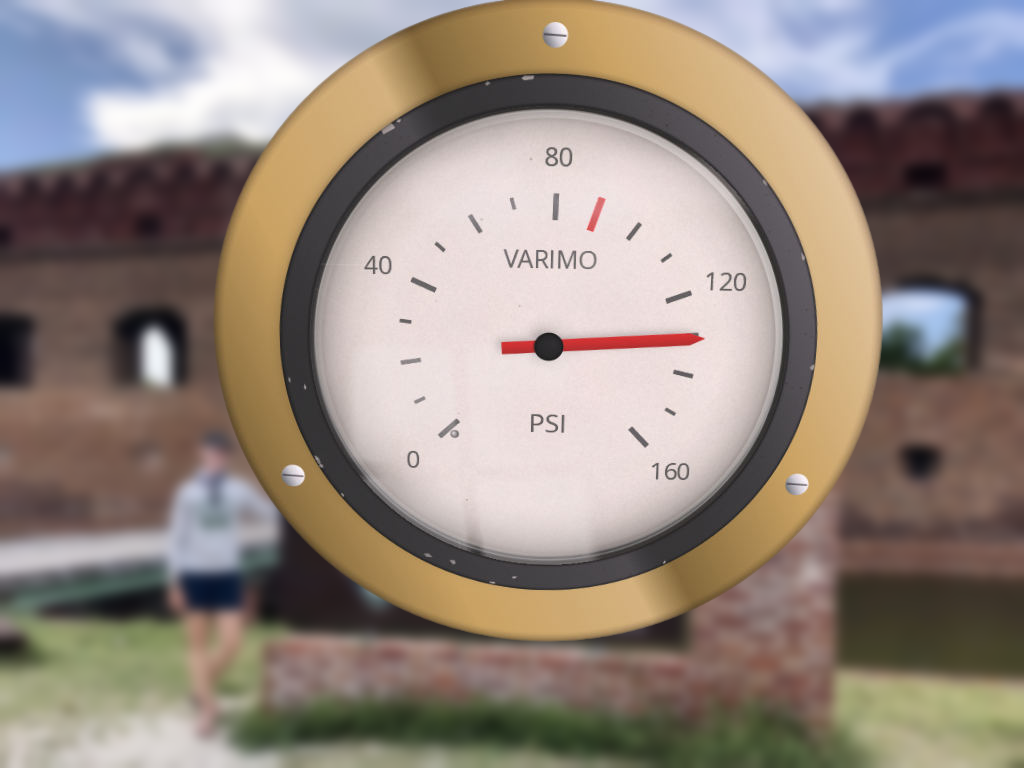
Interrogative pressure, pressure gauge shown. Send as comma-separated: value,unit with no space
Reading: 130,psi
